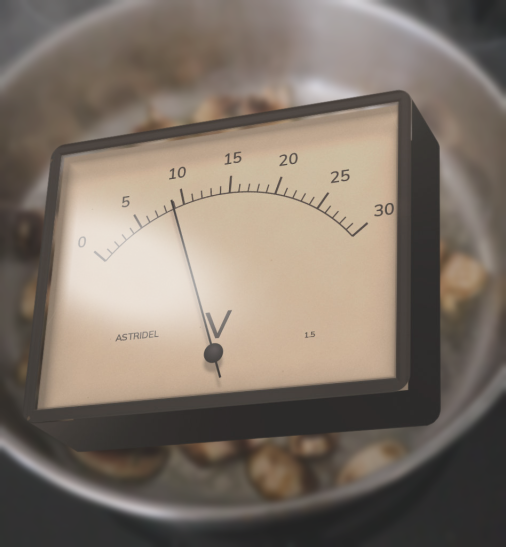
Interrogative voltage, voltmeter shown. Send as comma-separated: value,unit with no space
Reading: 9,V
